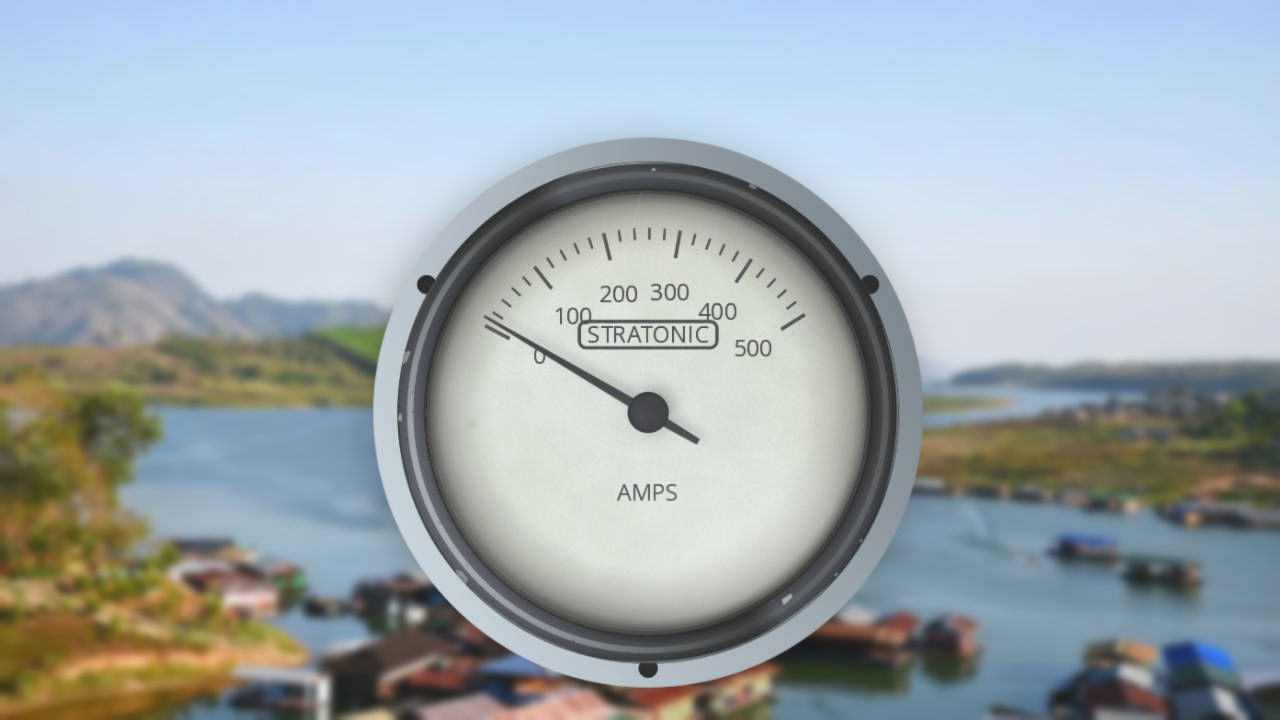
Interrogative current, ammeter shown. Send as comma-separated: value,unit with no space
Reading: 10,A
